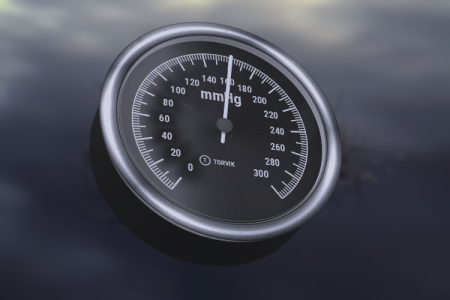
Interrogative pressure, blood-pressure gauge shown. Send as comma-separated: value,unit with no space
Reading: 160,mmHg
